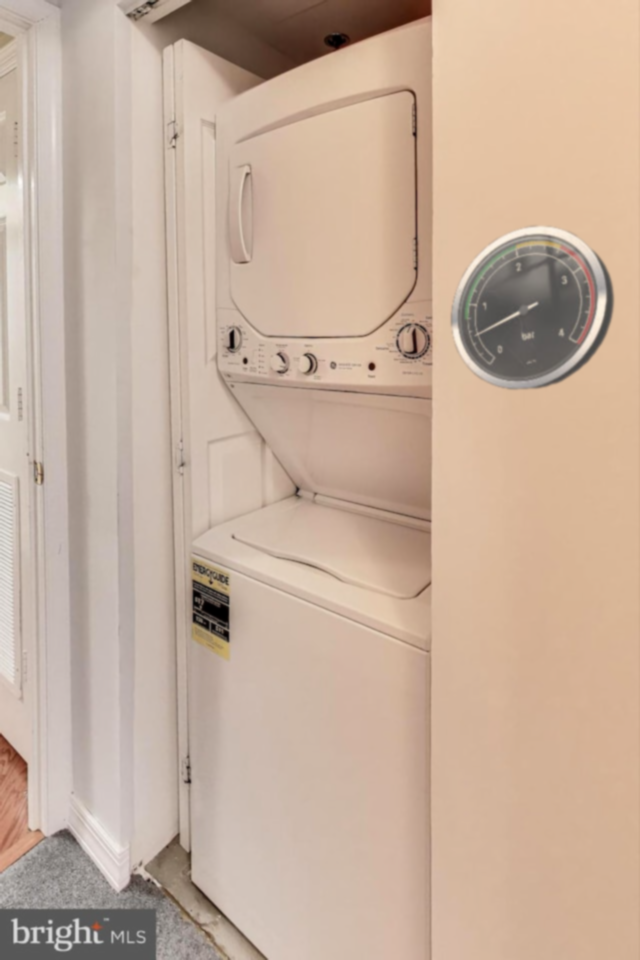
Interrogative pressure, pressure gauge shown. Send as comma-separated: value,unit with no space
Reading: 0.5,bar
